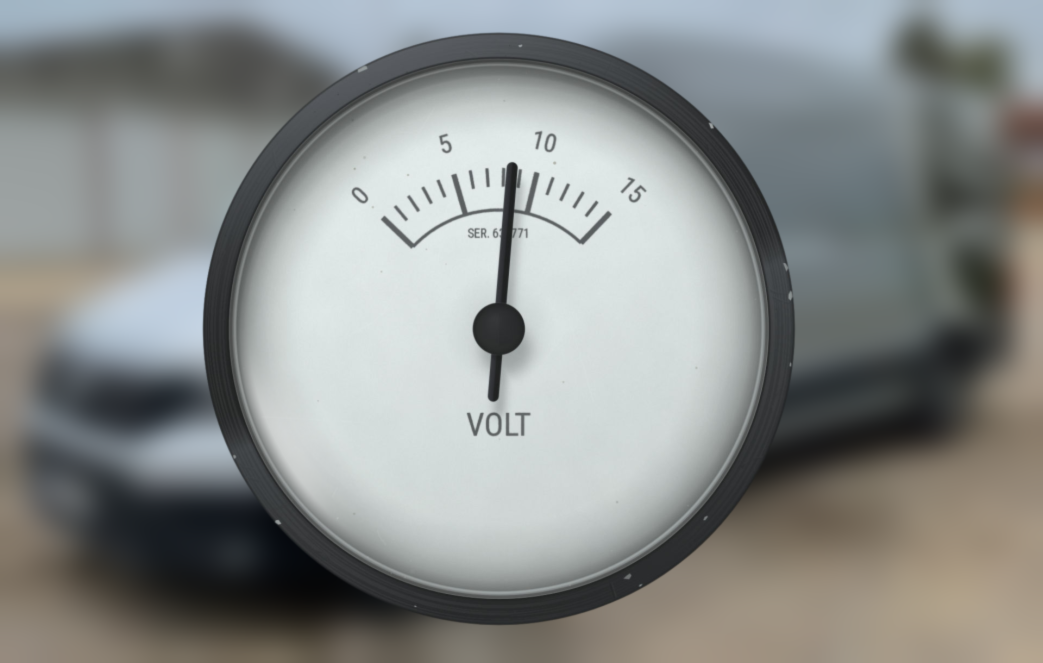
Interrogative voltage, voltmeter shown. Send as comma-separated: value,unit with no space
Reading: 8.5,V
